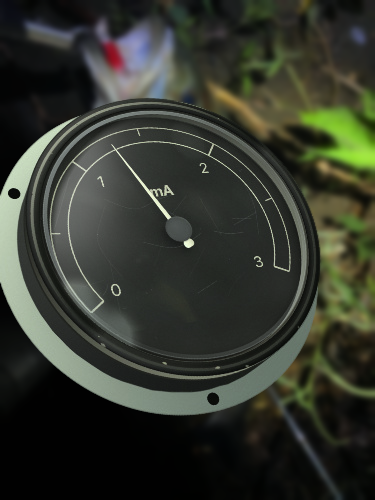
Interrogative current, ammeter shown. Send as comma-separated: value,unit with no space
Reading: 1.25,mA
